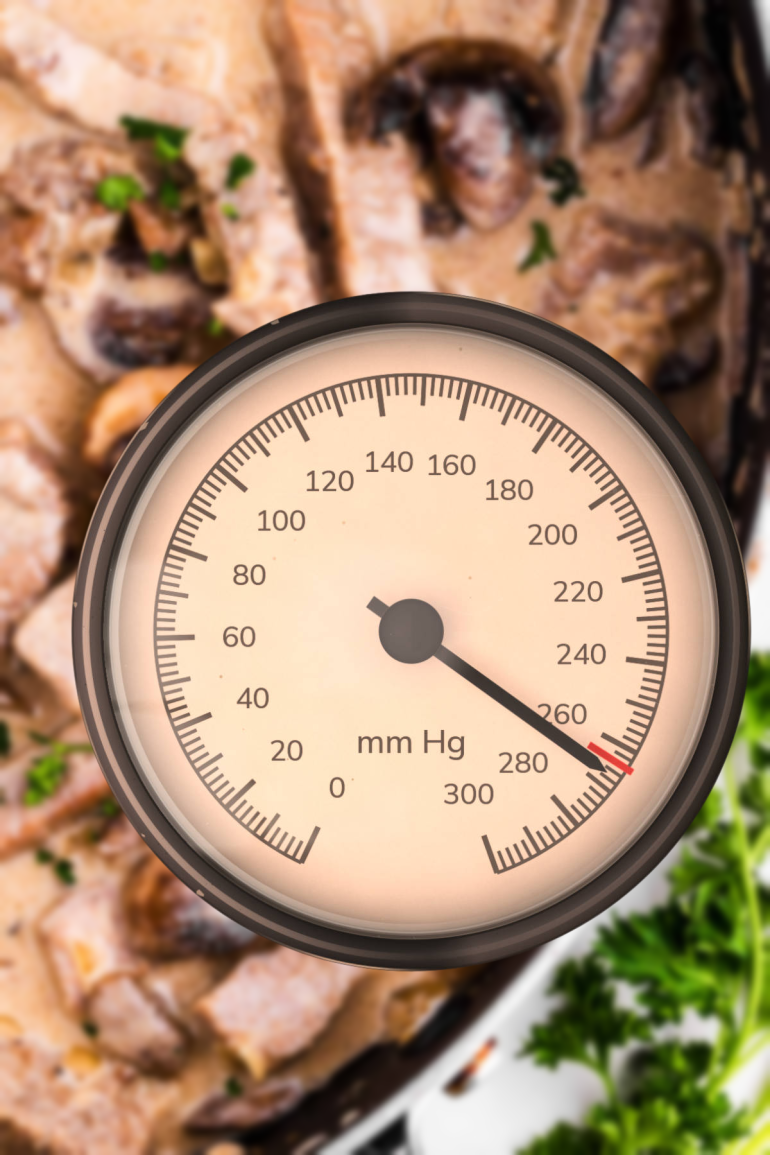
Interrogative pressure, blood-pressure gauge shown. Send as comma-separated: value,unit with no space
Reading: 267,mmHg
